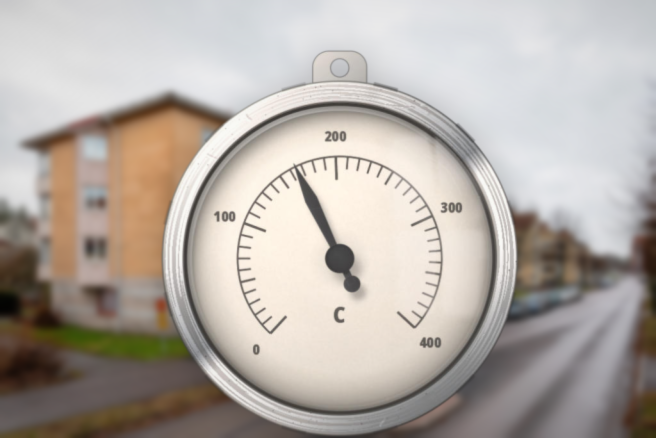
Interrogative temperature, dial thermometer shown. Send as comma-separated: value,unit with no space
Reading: 165,°C
